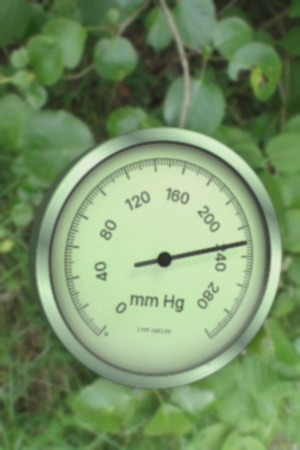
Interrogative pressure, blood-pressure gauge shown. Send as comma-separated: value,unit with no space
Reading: 230,mmHg
